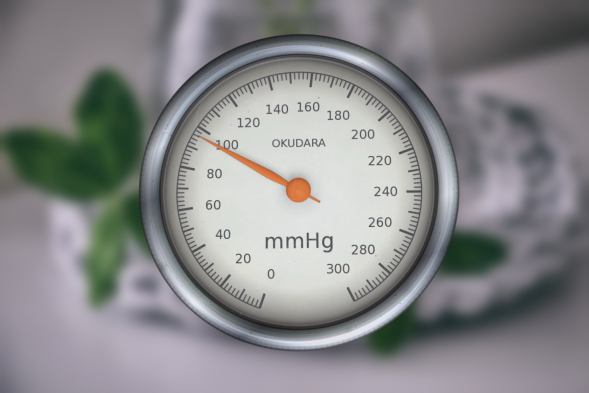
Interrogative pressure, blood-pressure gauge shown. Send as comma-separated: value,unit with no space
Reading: 96,mmHg
